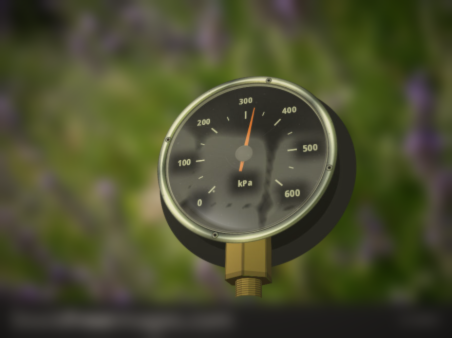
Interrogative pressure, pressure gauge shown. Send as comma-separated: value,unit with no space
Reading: 325,kPa
